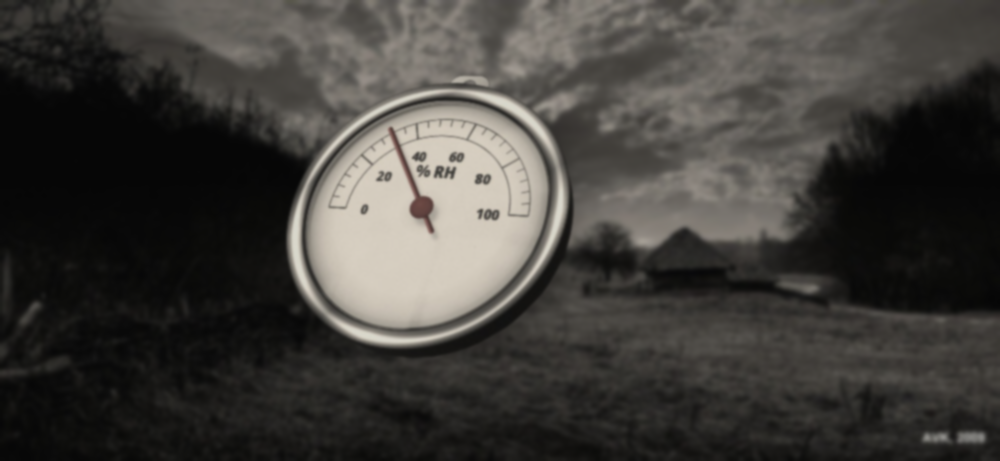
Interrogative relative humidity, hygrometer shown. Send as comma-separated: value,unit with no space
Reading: 32,%
